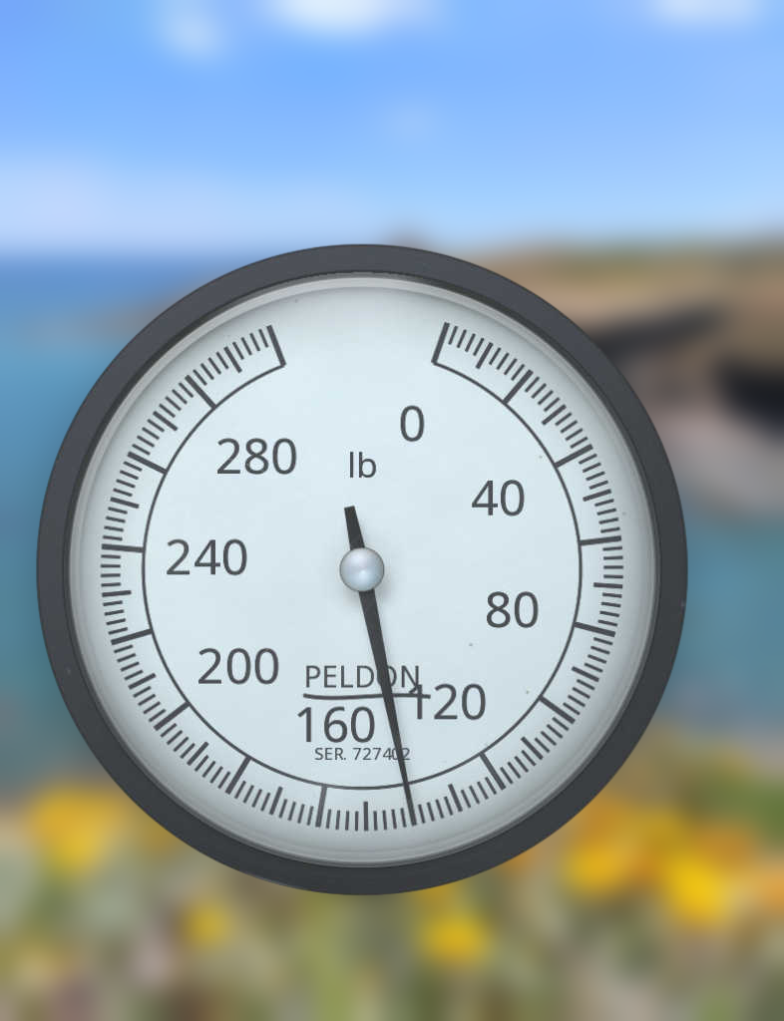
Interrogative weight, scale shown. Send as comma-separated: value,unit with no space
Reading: 140,lb
